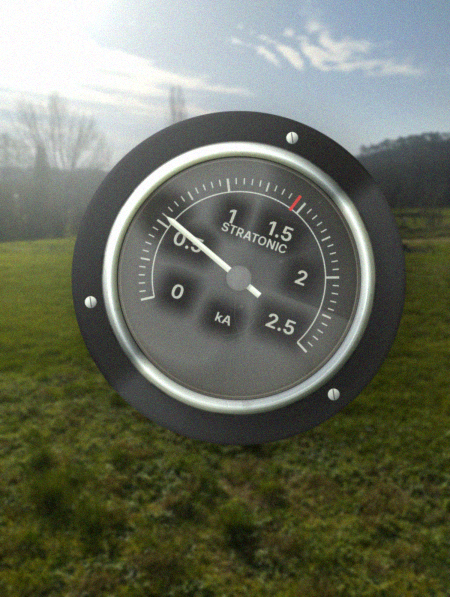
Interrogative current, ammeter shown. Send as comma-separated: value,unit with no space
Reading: 0.55,kA
